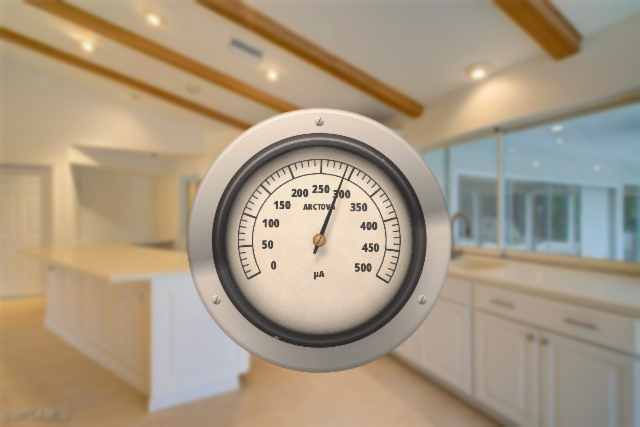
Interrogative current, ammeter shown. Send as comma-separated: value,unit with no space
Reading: 290,µA
